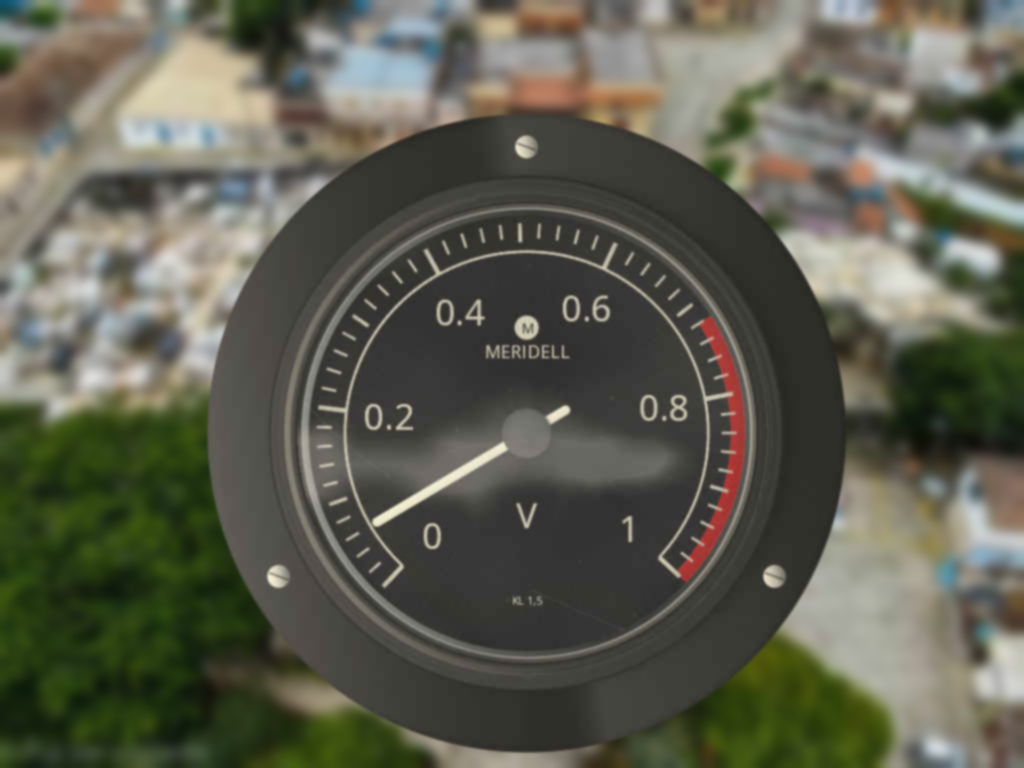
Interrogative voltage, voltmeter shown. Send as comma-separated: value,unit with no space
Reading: 0.06,V
